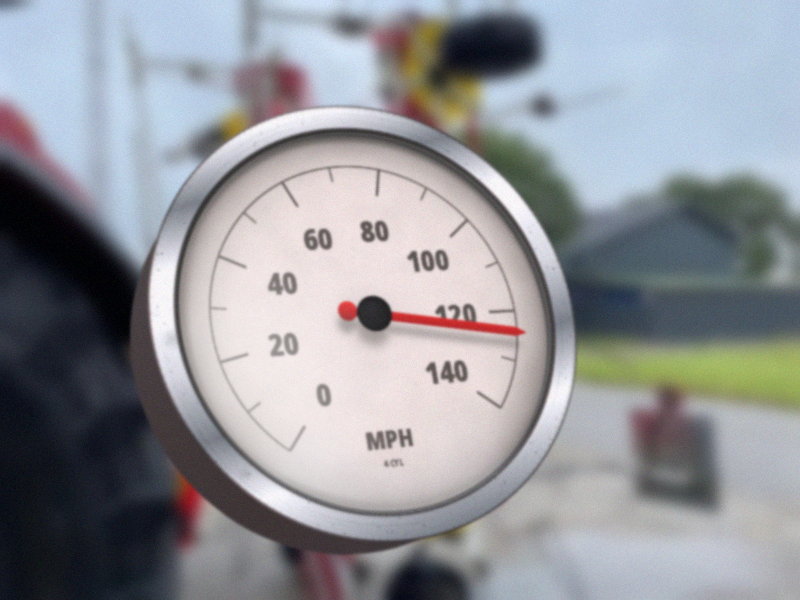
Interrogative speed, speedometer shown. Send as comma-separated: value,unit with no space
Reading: 125,mph
